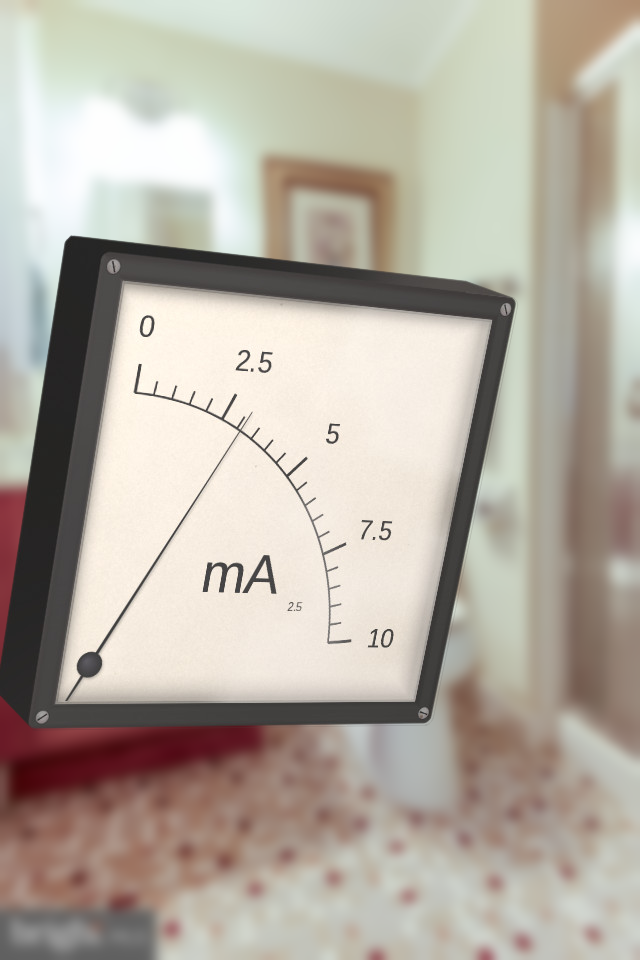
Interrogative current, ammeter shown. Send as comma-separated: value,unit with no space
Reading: 3,mA
